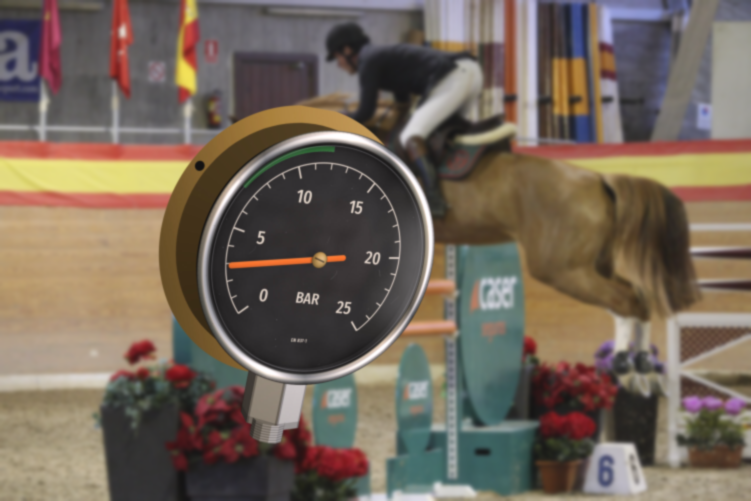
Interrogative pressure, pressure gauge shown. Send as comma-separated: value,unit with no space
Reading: 3,bar
